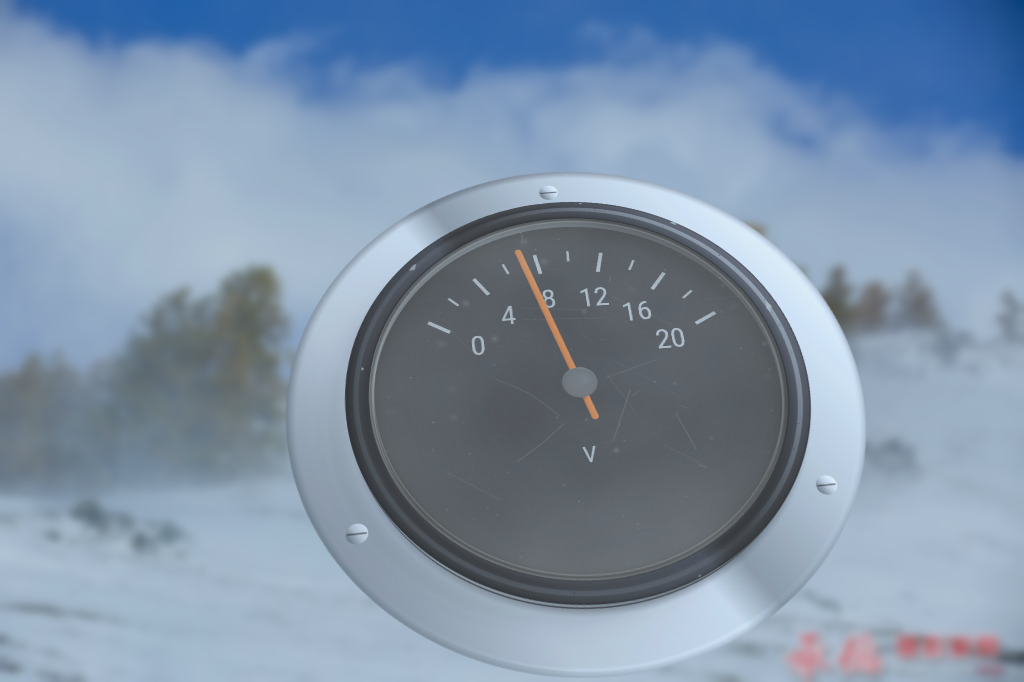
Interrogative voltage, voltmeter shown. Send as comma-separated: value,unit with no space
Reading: 7,V
